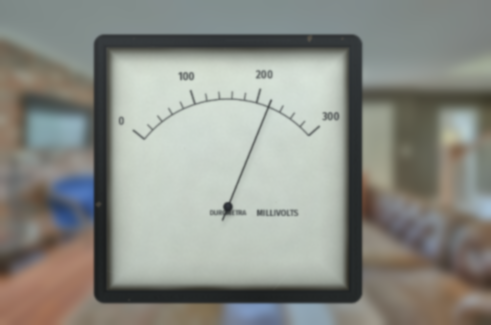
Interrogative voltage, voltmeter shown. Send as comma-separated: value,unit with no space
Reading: 220,mV
